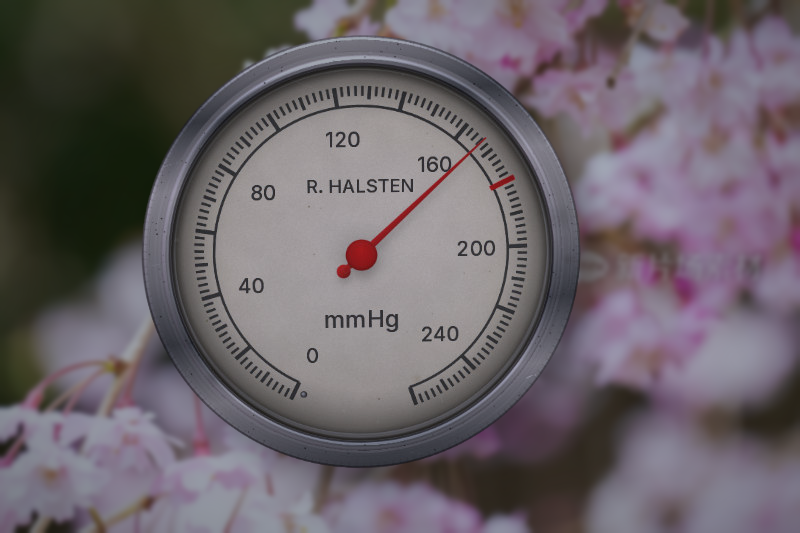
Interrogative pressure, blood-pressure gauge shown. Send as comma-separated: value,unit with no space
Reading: 166,mmHg
